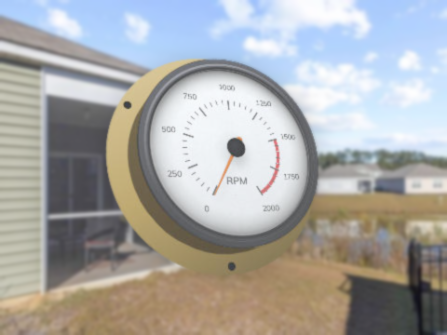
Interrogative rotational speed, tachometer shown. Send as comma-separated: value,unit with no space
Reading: 0,rpm
